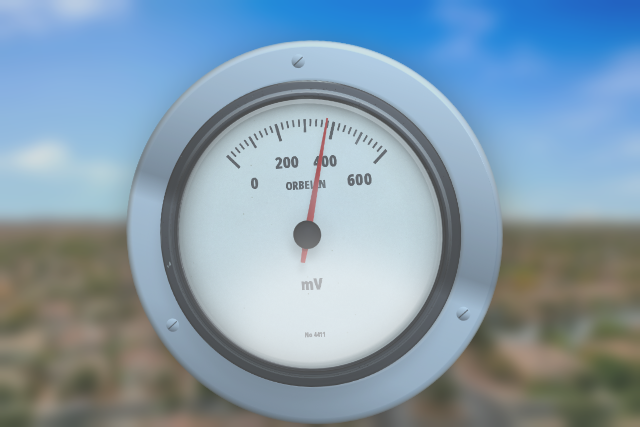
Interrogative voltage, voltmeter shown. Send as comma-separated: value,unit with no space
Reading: 380,mV
